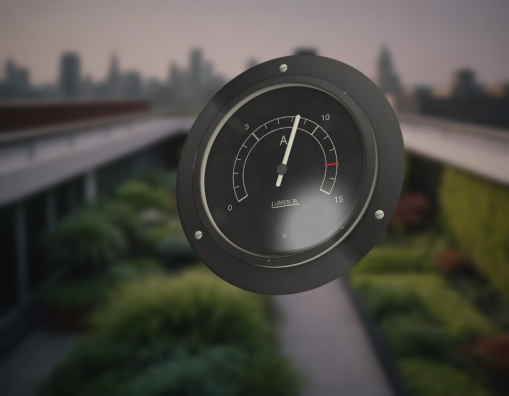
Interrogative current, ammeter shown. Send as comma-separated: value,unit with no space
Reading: 8.5,A
